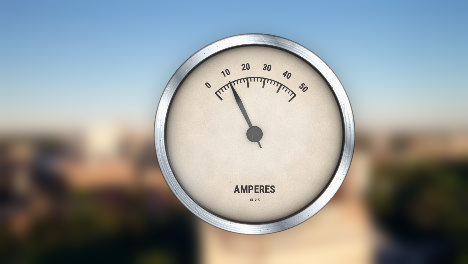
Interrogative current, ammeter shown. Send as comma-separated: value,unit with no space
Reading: 10,A
